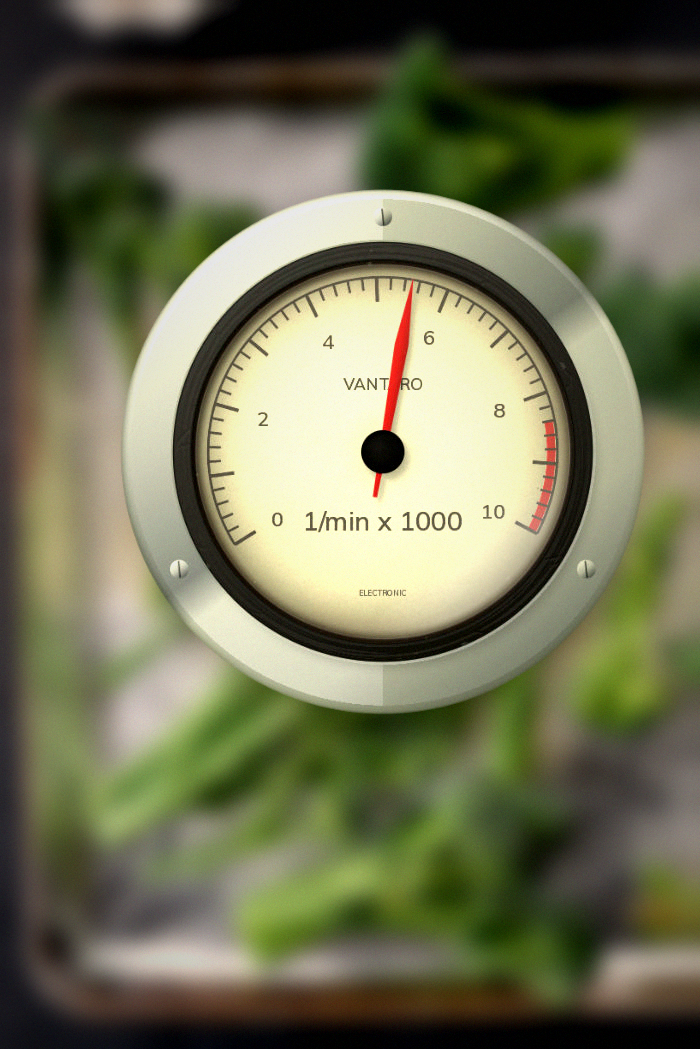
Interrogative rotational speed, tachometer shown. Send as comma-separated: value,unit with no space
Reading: 5500,rpm
